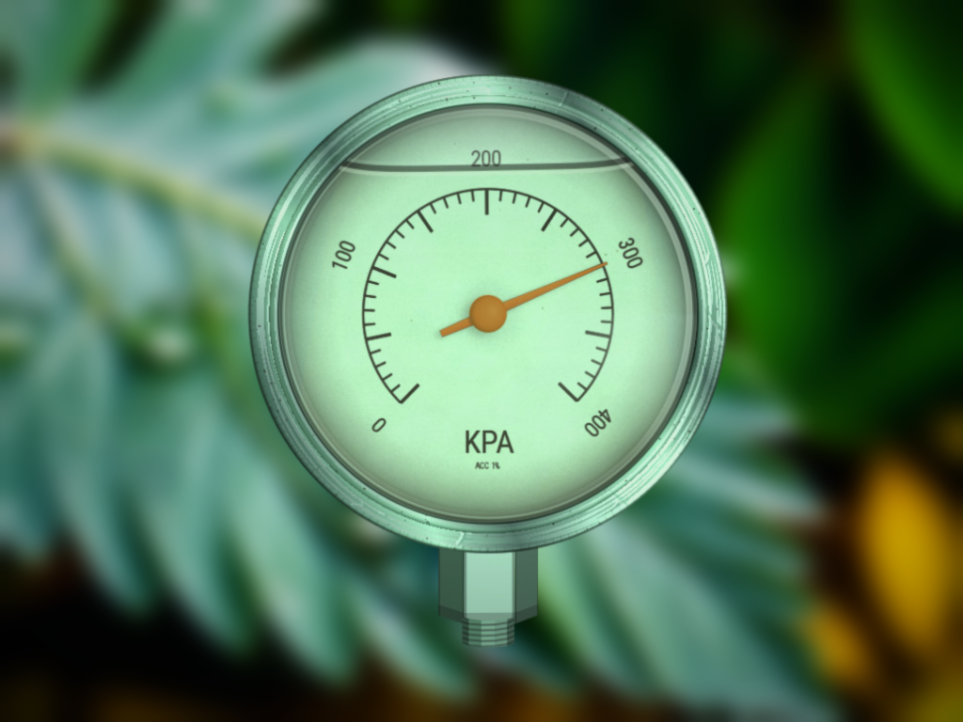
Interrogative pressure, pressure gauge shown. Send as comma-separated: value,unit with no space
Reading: 300,kPa
